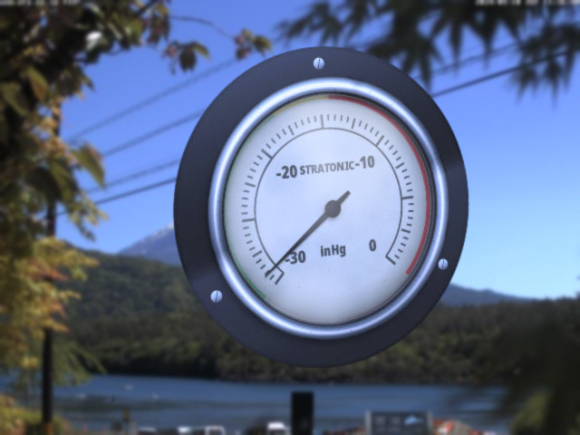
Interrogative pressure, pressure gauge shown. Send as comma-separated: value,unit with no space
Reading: -29,inHg
